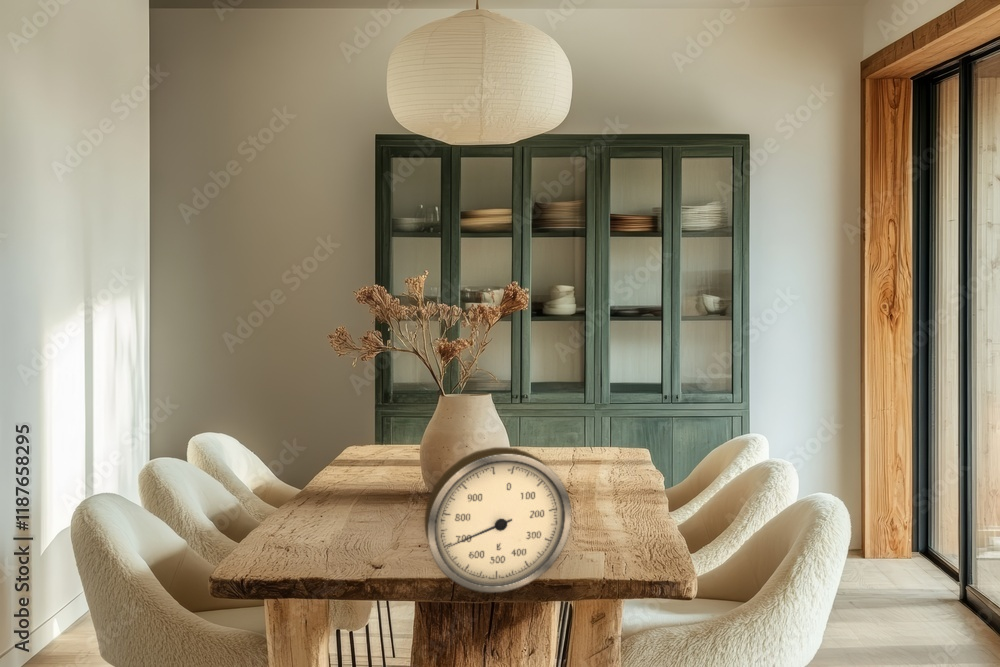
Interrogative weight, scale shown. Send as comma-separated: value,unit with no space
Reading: 700,g
